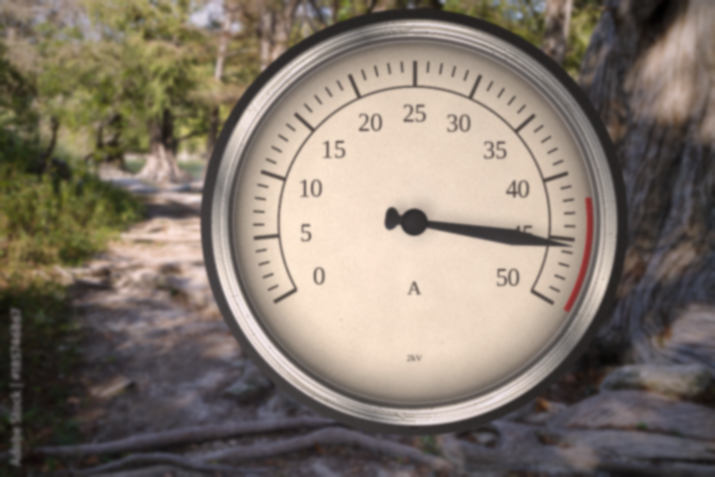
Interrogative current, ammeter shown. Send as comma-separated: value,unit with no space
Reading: 45.5,A
